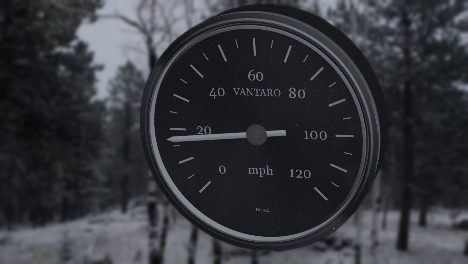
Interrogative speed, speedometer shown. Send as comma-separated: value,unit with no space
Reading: 17.5,mph
